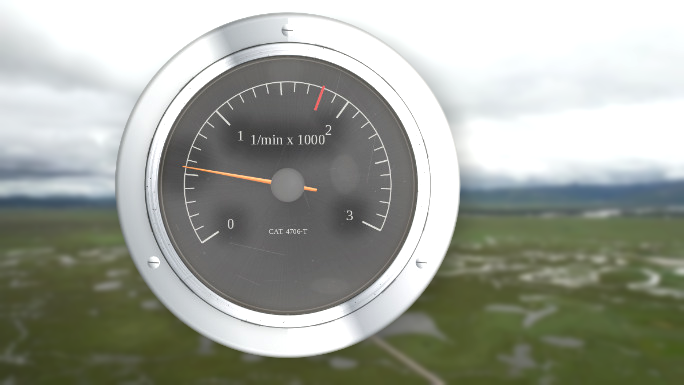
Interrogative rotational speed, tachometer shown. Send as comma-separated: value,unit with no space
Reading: 550,rpm
